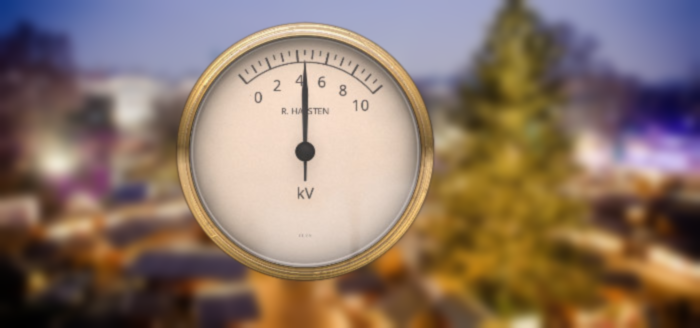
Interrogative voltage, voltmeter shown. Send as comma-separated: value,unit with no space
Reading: 4.5,kV
